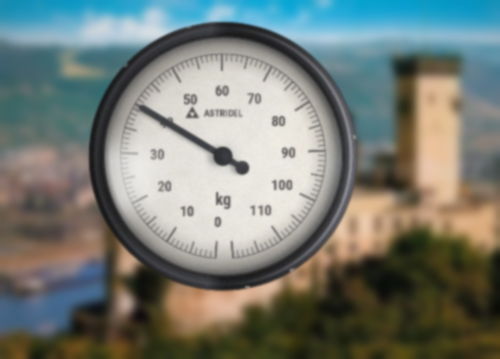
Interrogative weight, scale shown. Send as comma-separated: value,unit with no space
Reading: 40,kg
